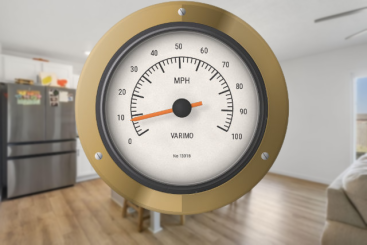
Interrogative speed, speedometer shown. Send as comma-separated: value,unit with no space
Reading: 8,mph
